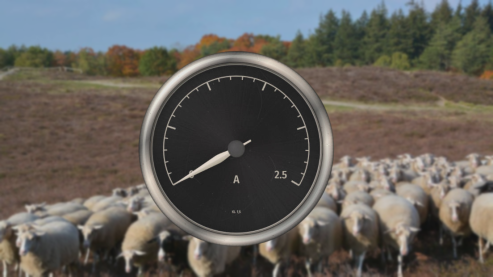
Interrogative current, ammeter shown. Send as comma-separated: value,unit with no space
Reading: 0,A
